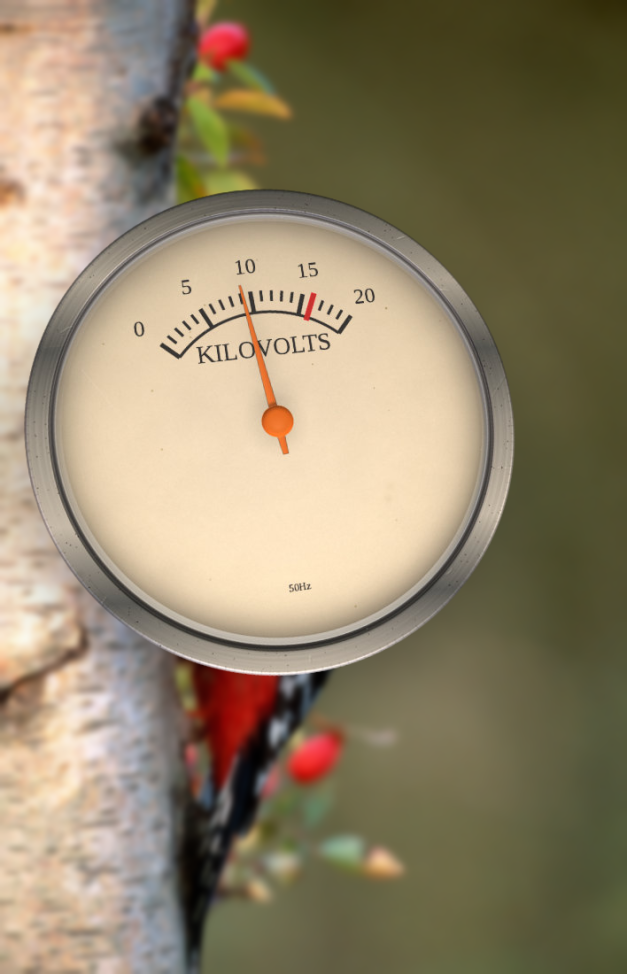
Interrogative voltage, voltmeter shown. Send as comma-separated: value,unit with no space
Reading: 9,kV
